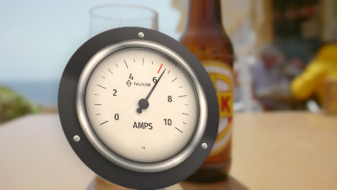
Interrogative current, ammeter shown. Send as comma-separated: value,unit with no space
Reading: 6.25,A
